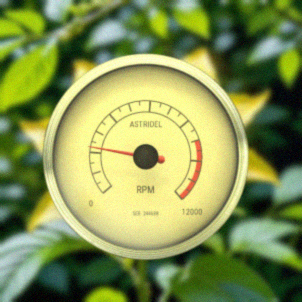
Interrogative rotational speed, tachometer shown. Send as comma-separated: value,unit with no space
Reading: 2250,rpm
